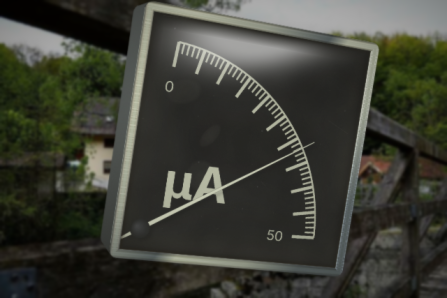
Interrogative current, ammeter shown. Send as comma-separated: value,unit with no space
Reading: 32,µA
